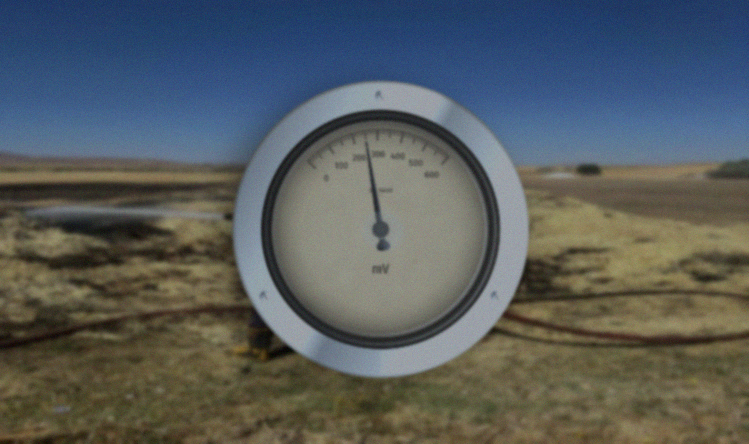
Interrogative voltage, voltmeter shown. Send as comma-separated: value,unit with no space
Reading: 250,mV
